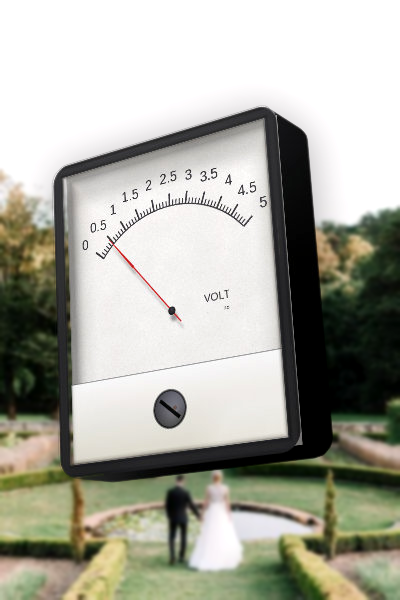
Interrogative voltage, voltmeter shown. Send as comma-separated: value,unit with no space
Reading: 0.5,V
